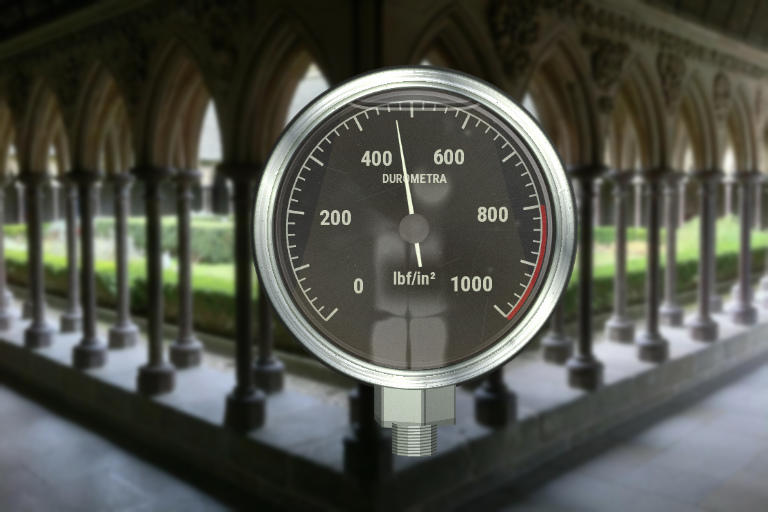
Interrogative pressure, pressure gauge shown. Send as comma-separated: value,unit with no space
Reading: 470,psi
